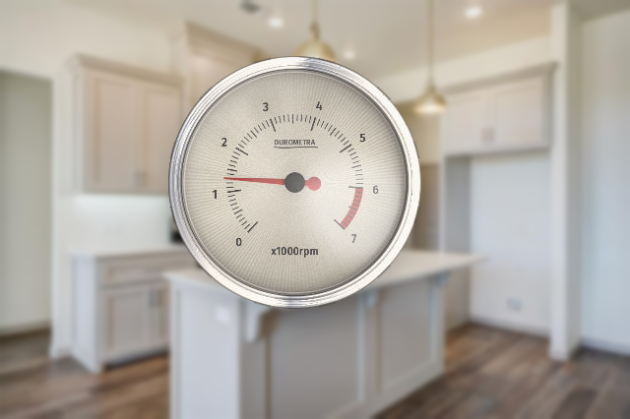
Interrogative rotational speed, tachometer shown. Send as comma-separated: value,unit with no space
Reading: 1300,rpm
